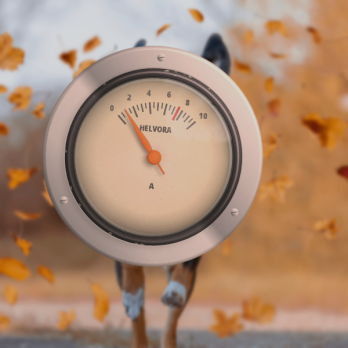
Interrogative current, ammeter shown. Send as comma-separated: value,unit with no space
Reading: 1,A
